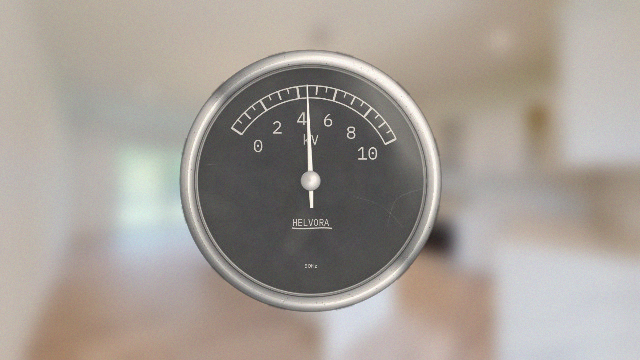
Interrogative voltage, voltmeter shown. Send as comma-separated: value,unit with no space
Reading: 4.5,kV
